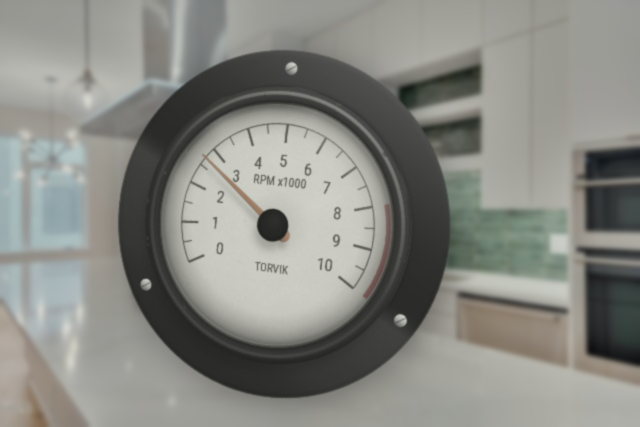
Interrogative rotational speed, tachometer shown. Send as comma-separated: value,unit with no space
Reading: 2750,rpm
